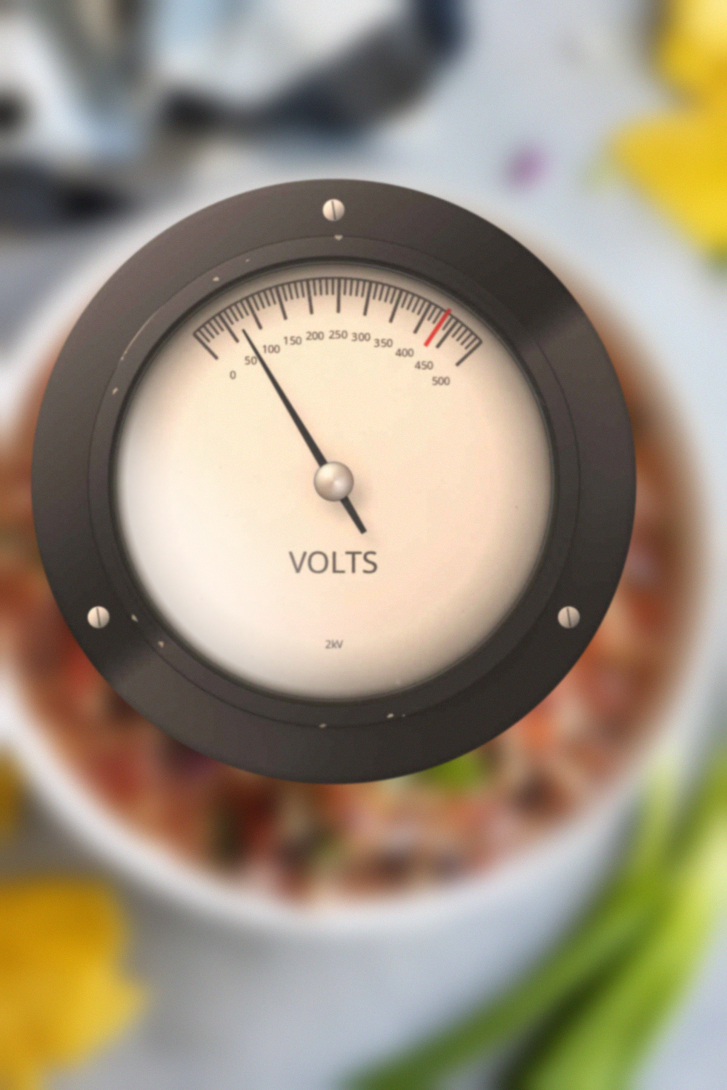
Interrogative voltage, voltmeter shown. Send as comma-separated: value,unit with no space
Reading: 70,V
